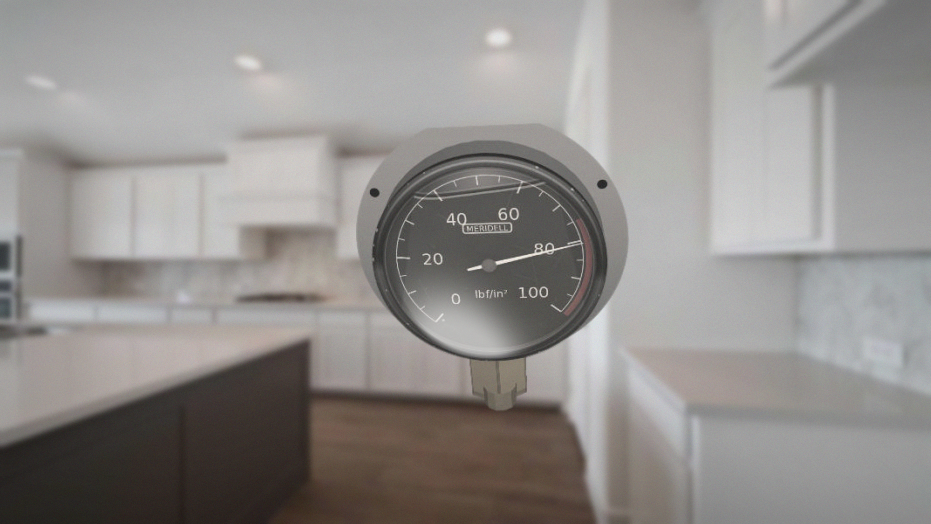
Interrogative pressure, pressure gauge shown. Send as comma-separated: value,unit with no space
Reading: 80,psi
